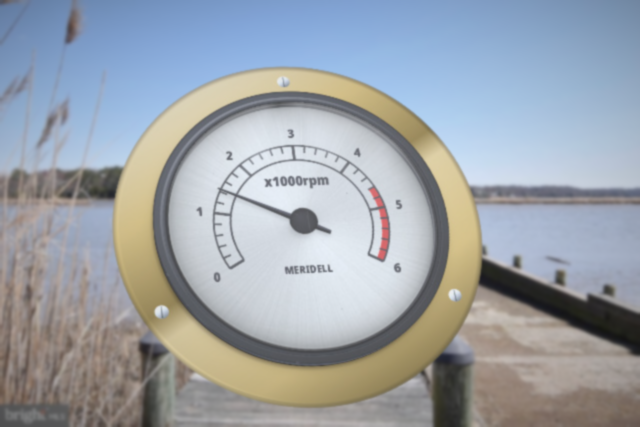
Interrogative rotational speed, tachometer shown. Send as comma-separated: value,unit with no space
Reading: 1400,rpm
